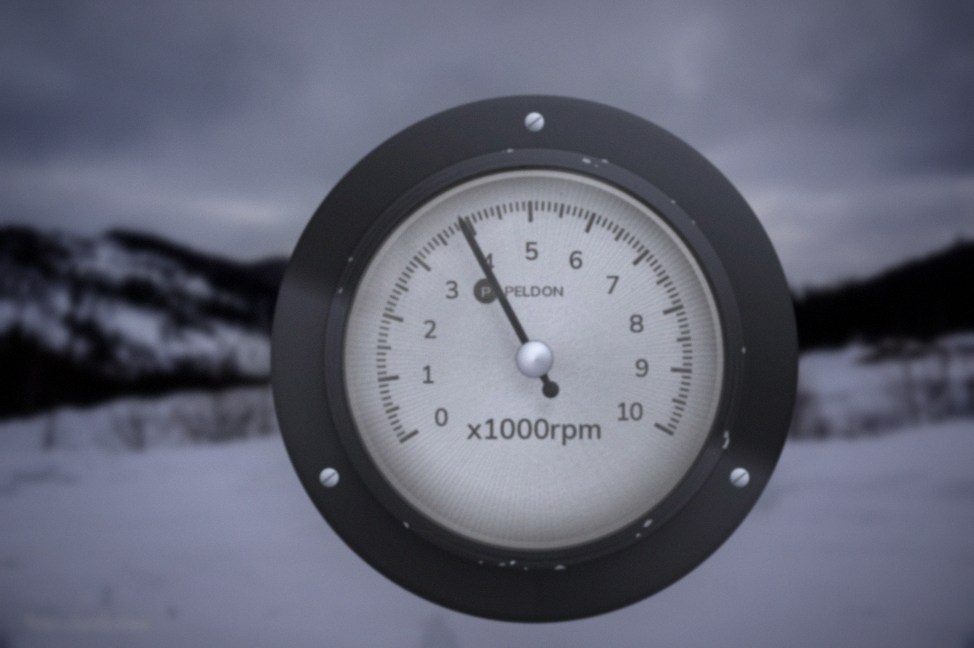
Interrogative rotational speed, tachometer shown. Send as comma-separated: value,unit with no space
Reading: 3900,rpm
